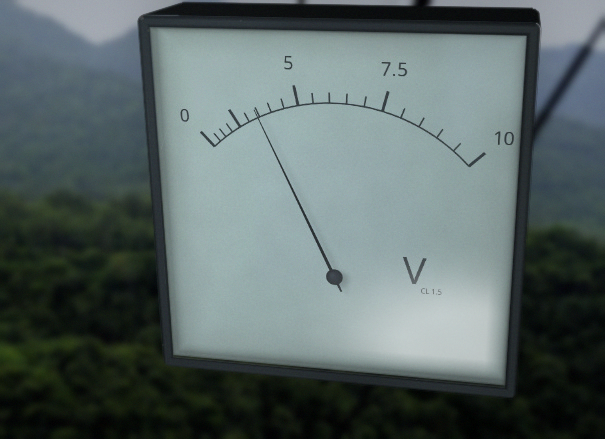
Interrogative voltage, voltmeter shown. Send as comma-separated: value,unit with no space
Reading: 3.5,V
